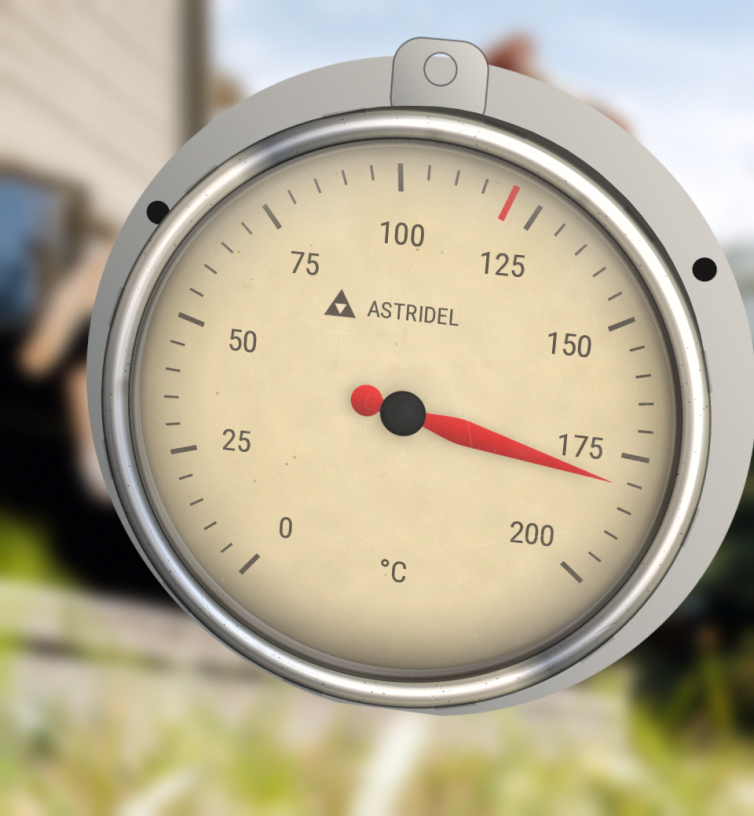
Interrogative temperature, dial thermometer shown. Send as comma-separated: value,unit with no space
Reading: 180,°C
